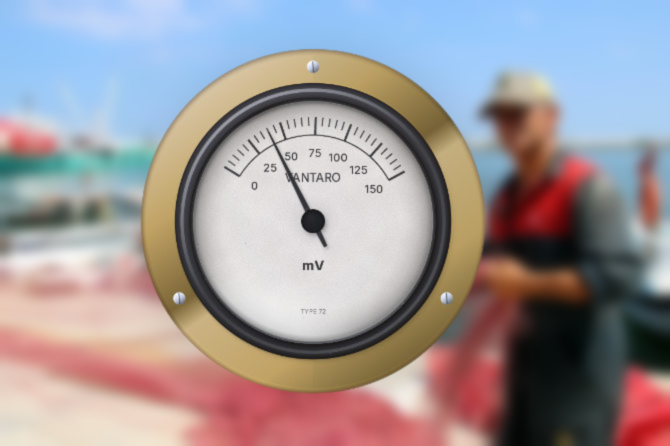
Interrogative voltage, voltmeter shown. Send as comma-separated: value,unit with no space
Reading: 40,mV
